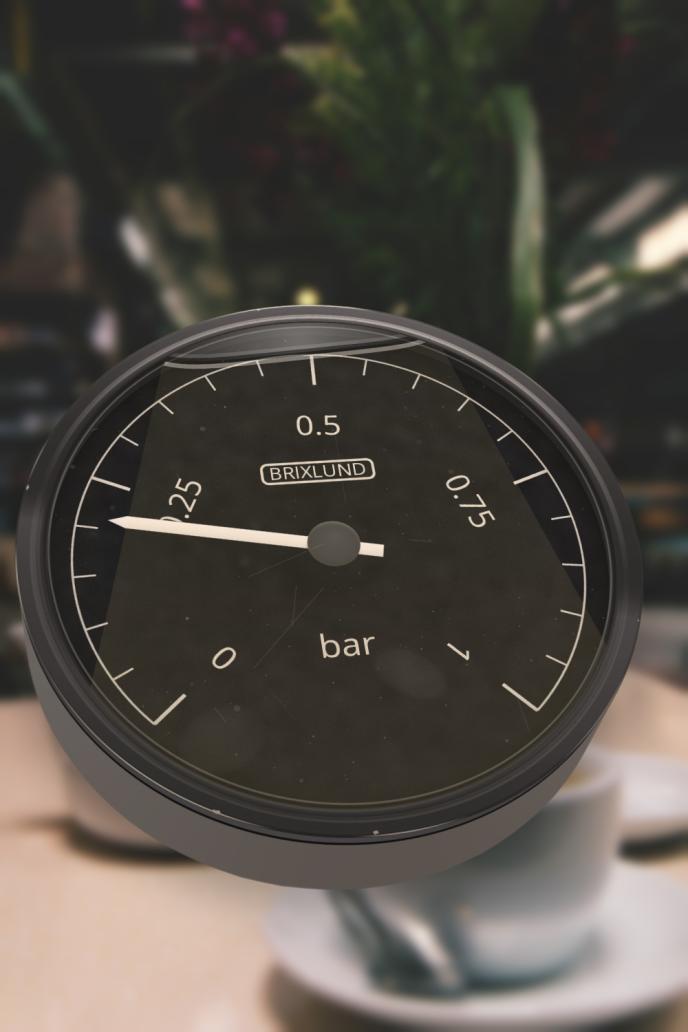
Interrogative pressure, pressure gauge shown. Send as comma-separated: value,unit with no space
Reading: 0.2,bar
